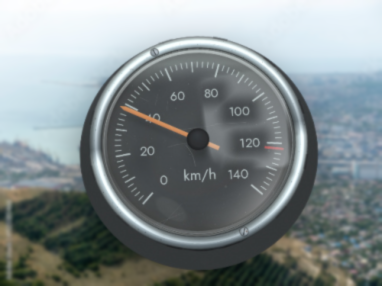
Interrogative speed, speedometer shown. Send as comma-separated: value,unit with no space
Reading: 38,km/h
